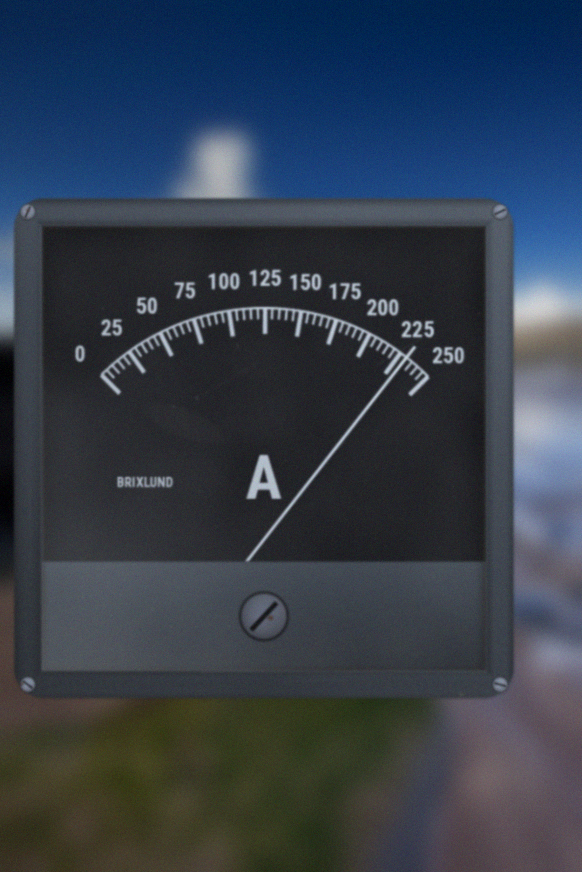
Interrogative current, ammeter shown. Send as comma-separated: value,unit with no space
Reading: 230,A
